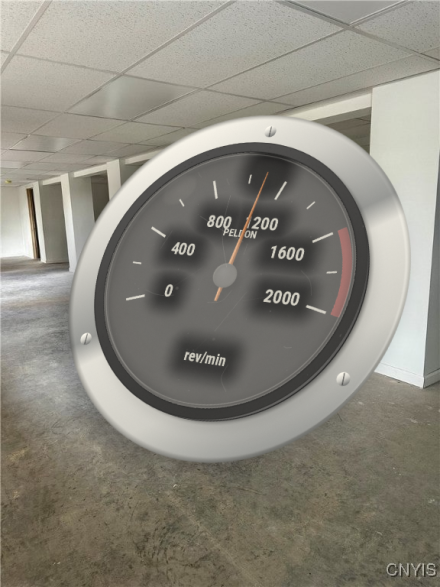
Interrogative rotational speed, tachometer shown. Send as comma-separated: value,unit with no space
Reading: 1100,rpm
